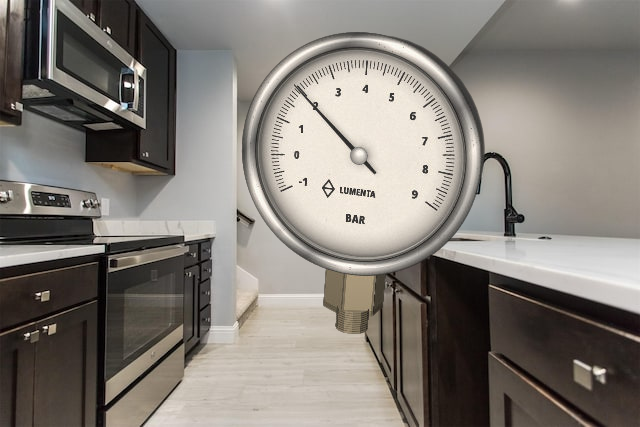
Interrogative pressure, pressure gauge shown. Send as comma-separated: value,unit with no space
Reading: 2,bar
